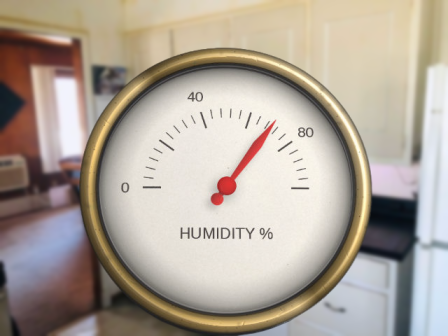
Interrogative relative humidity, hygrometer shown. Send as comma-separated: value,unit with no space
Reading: 70,%
